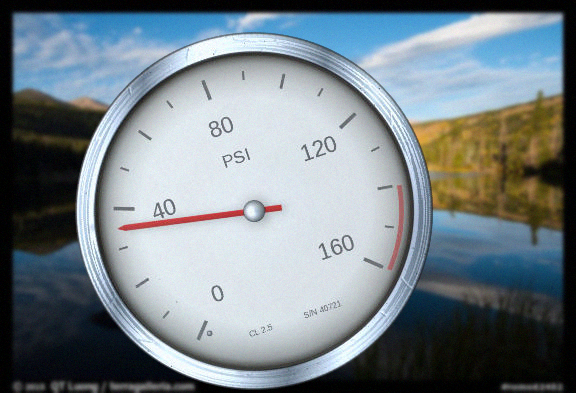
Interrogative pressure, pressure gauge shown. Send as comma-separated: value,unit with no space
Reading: 35,psi
